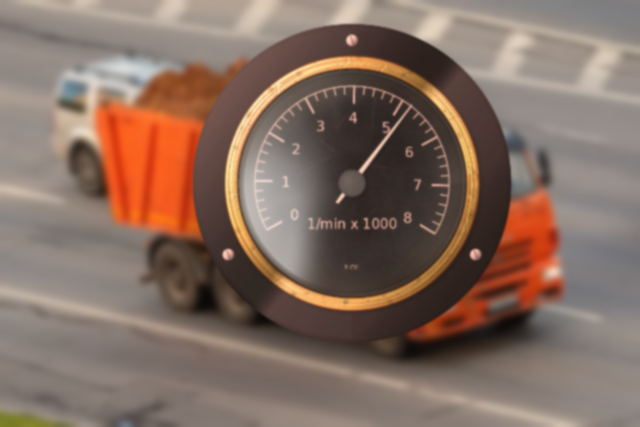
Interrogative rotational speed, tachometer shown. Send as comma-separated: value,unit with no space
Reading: 5200,rpm
